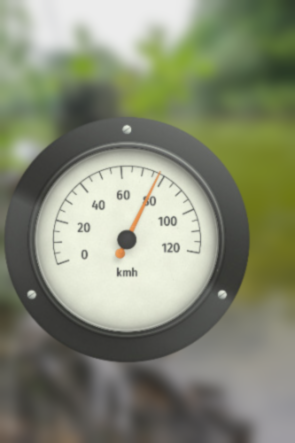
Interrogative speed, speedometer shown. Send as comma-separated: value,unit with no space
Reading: 77.5,km/h
